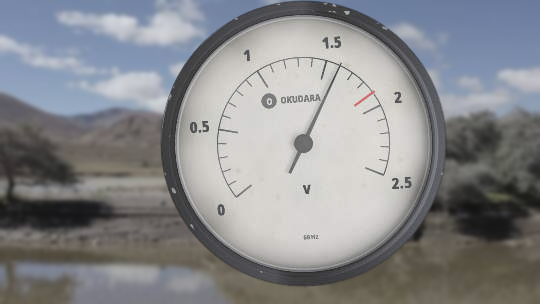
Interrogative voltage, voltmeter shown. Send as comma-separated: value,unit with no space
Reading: 1.6,V
